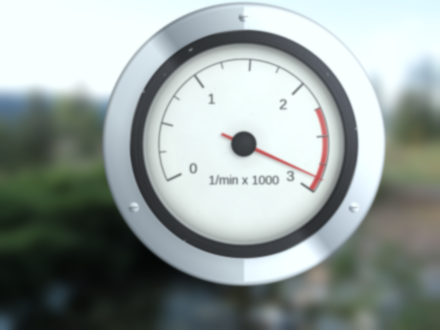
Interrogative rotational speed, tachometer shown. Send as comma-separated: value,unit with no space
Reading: 2875,rpm
